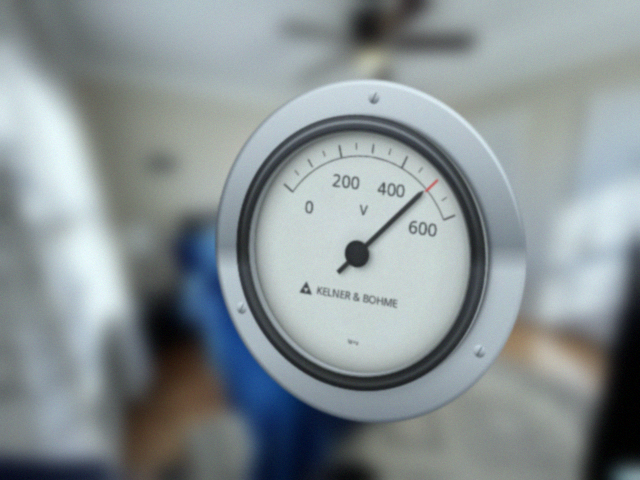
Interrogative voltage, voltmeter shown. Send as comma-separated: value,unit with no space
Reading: 500,V
